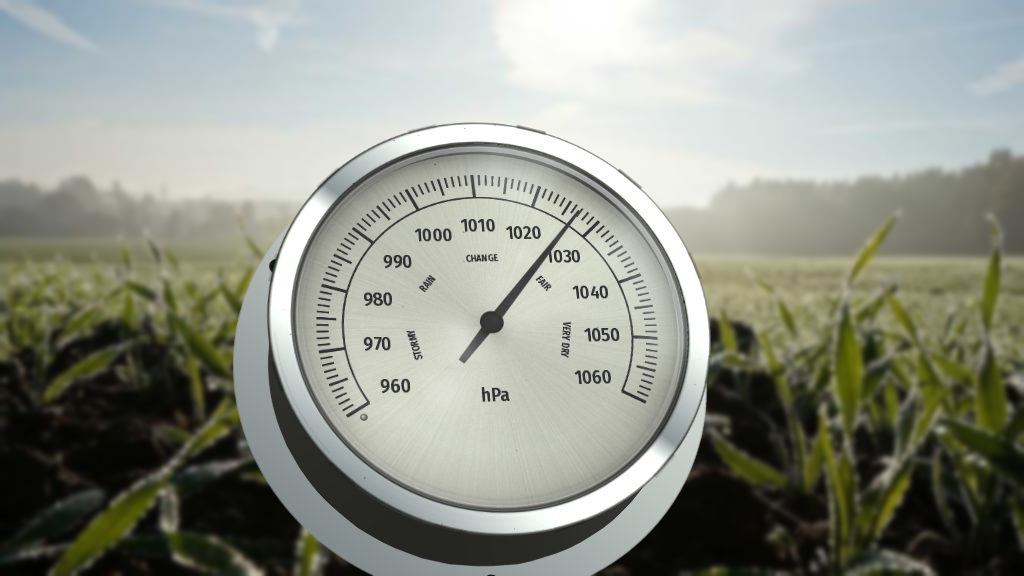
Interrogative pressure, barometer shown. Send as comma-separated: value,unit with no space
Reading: 1027,hPa
